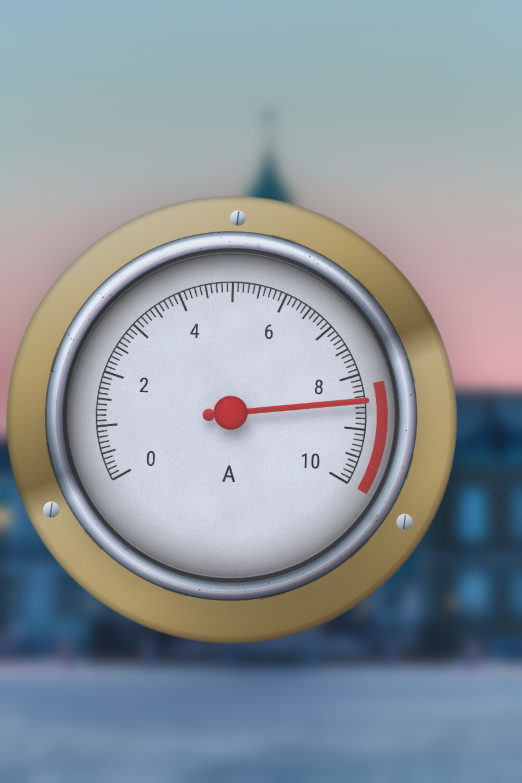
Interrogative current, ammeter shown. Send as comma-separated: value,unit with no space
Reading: 8.5,A
